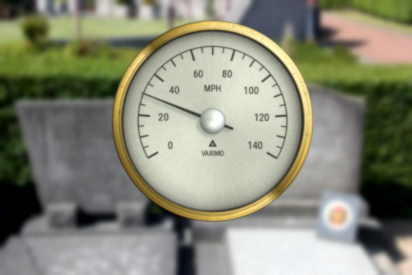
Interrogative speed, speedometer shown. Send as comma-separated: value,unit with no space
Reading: 30,mph
